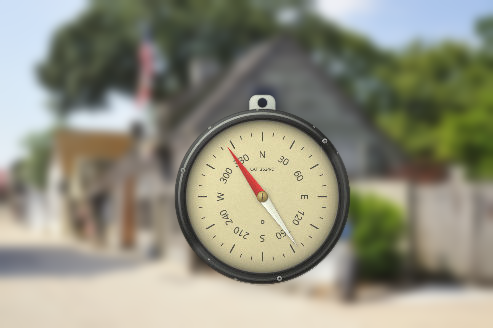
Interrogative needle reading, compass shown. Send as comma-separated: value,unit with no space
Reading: 325,°
